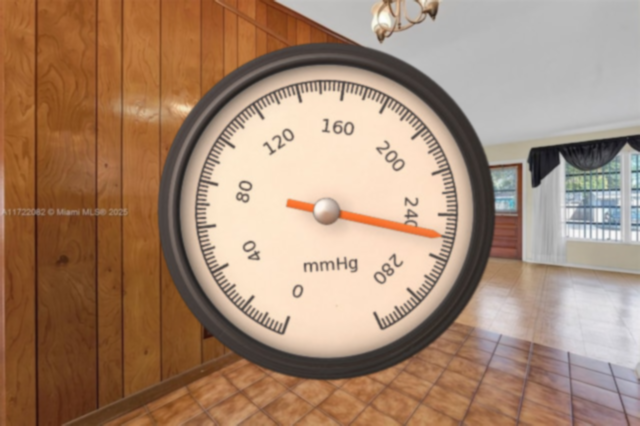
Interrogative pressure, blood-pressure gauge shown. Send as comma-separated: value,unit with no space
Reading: 250,mmHg
